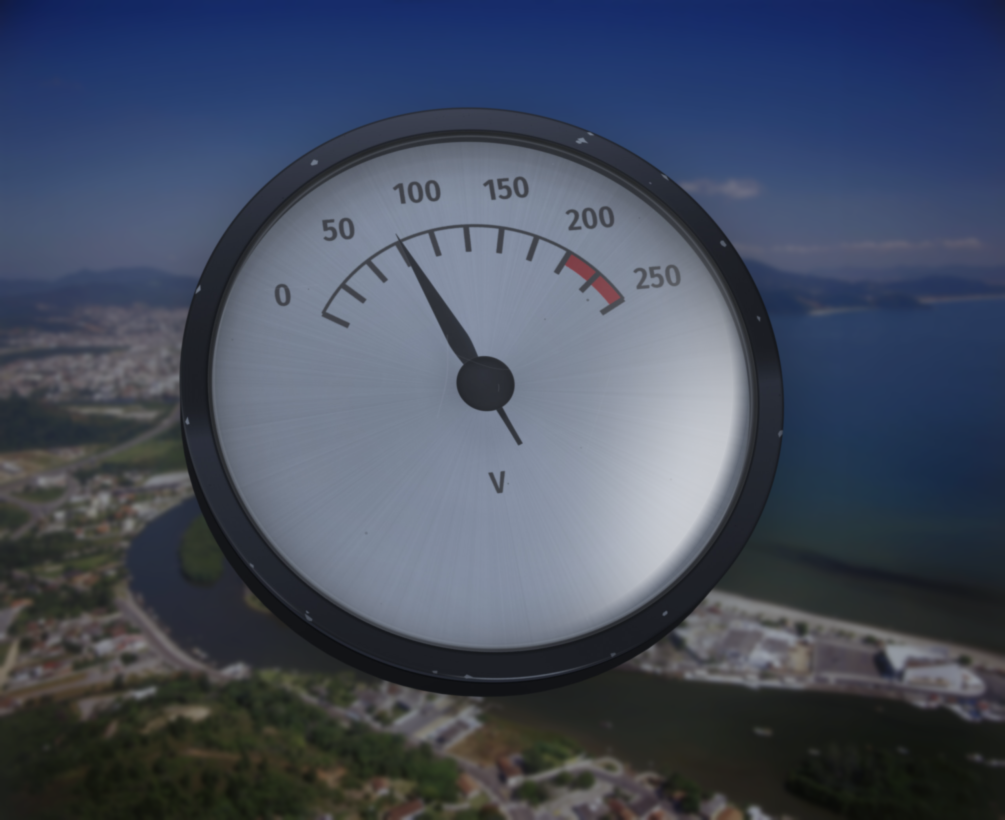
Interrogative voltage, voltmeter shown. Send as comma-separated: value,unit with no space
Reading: 75,V
